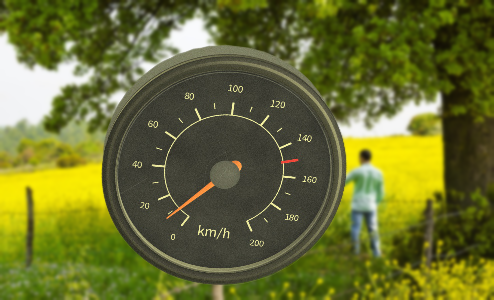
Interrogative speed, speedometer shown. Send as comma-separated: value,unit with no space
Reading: 10,km/h
